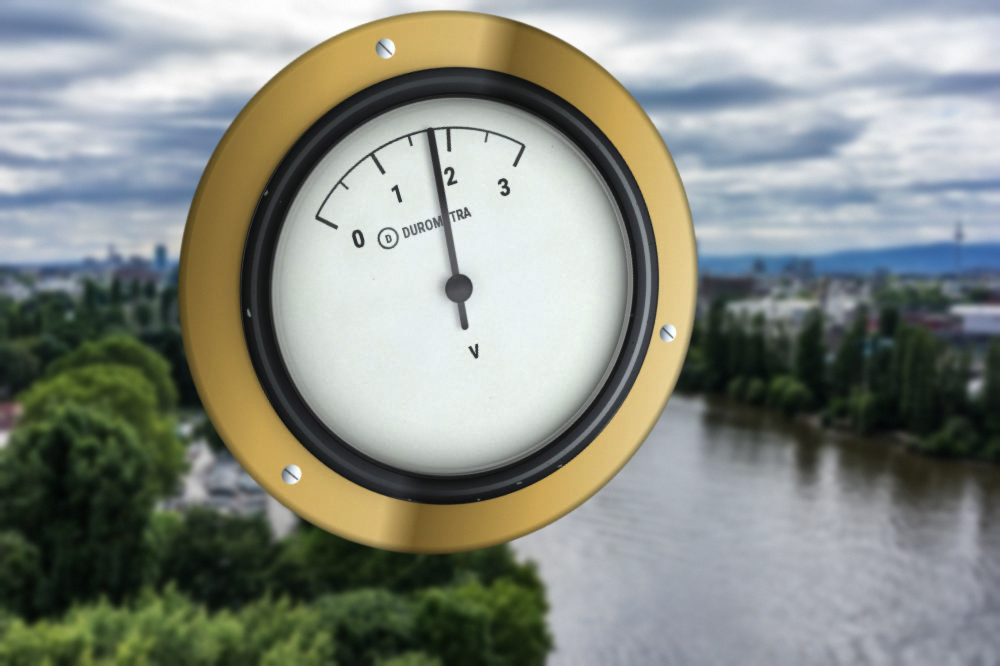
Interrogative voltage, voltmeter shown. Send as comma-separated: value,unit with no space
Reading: 1.75,V
